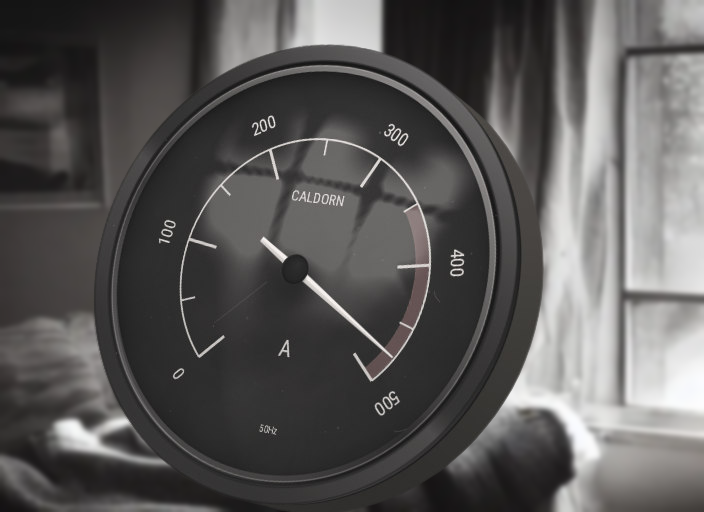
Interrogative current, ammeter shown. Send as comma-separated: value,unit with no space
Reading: 475,A
